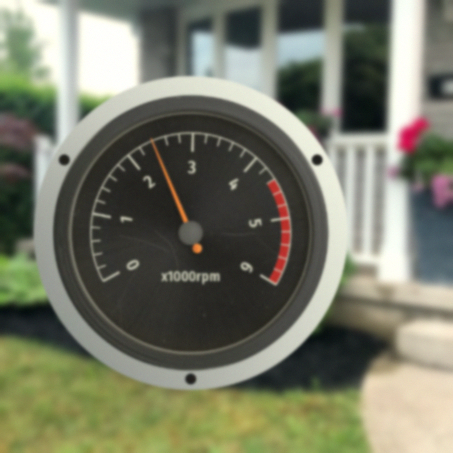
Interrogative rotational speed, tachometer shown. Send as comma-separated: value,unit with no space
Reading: 2400,rpm
